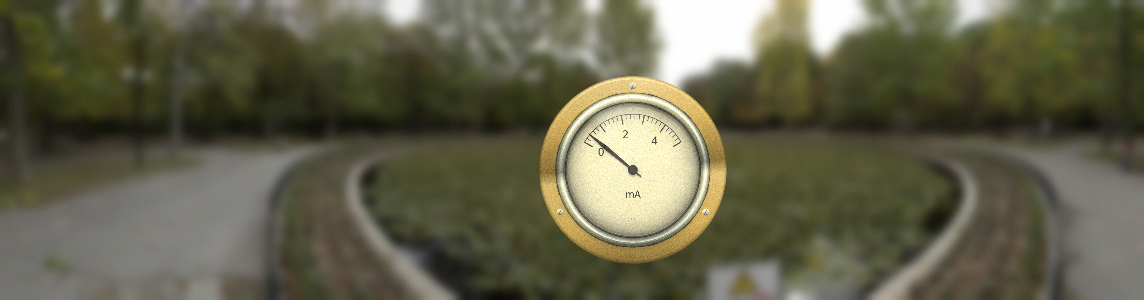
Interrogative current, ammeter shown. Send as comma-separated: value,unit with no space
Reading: 0.4,mA
